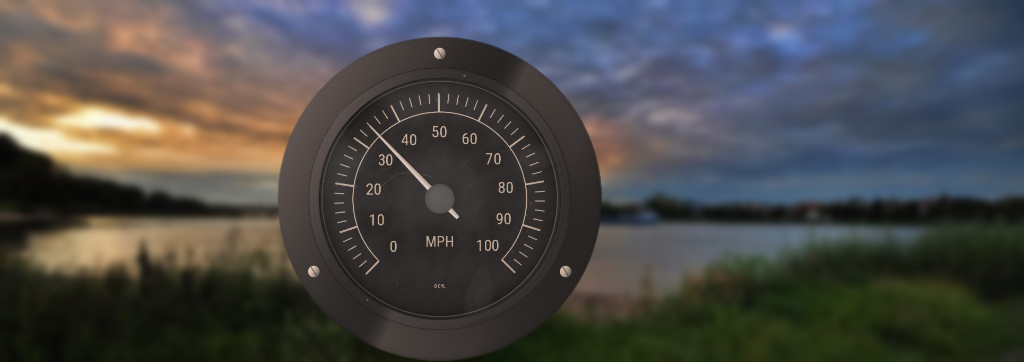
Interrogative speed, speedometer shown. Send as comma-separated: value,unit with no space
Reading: 34,mph
